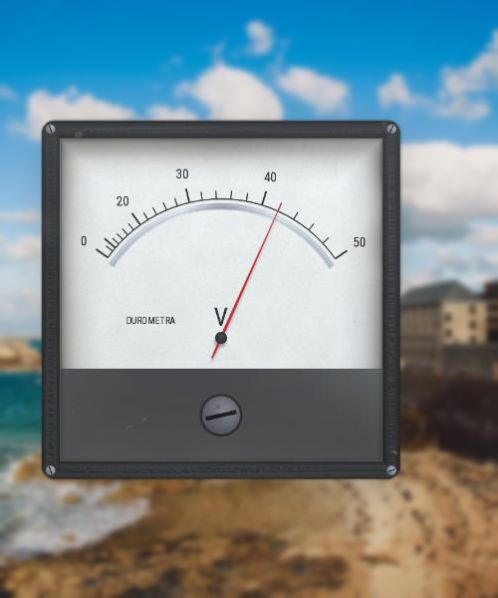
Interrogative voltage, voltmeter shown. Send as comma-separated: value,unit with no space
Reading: 42,V
